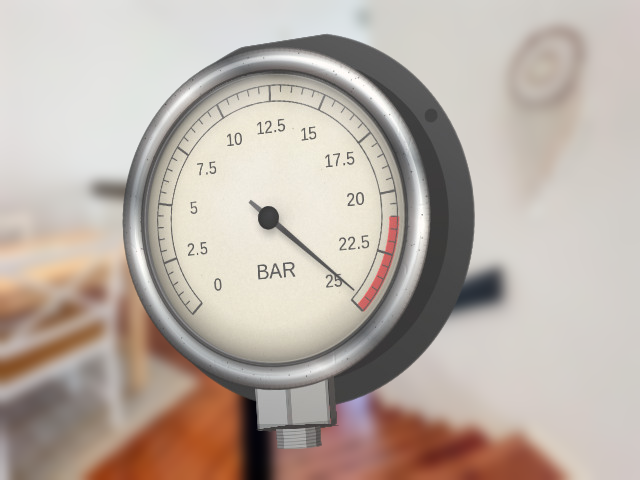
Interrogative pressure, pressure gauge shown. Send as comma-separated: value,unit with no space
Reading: 24.5,bar
